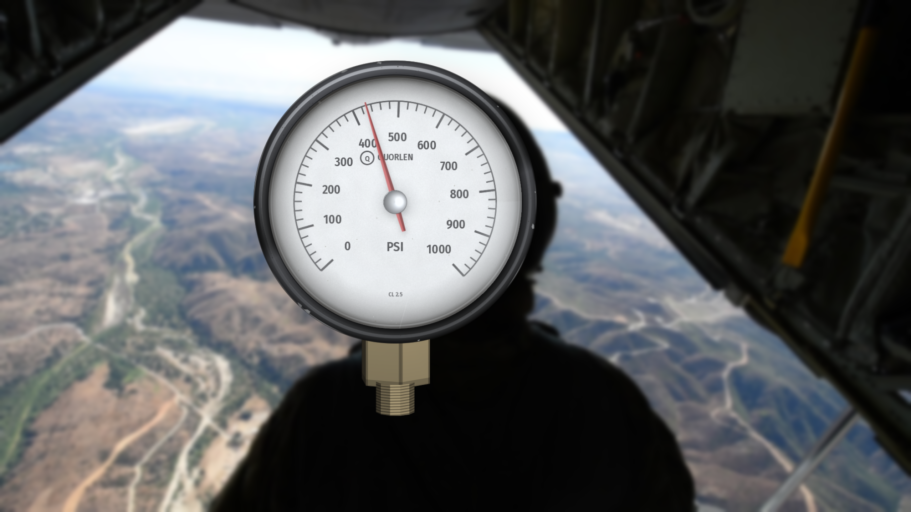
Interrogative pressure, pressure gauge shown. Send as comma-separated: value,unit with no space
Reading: 430,psi
